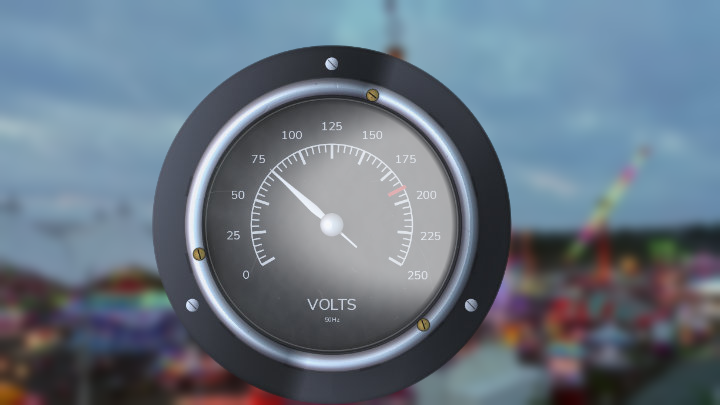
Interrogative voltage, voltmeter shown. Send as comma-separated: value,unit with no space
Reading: 75,V
